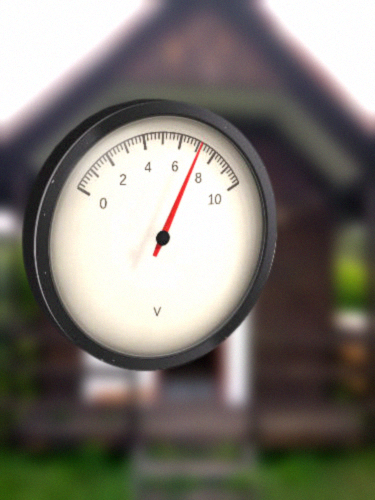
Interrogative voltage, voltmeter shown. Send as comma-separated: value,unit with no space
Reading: 7,V
